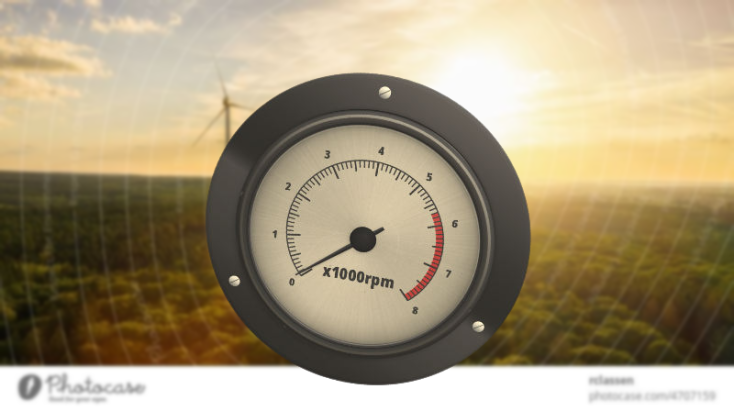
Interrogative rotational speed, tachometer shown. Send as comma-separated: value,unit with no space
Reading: 100,rpm
